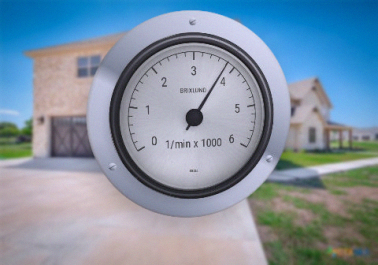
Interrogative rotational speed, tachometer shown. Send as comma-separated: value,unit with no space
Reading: 3800,rpm
